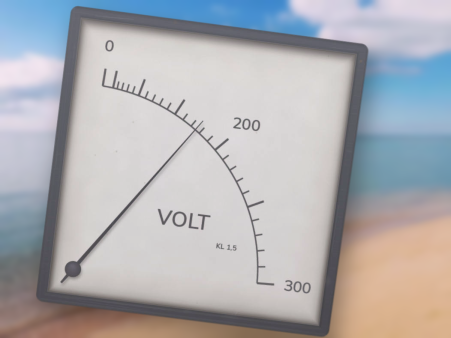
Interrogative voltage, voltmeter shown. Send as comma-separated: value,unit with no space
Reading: 175,V
